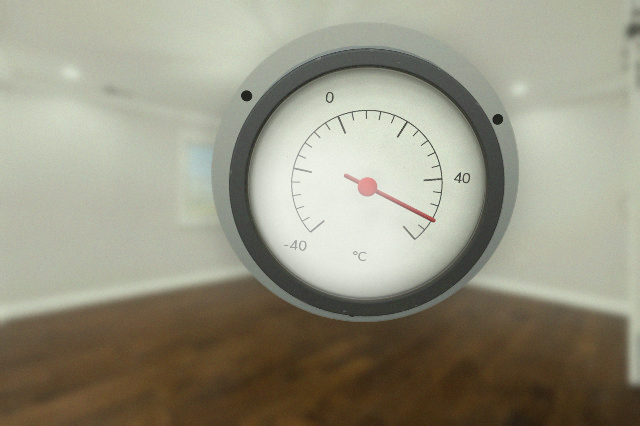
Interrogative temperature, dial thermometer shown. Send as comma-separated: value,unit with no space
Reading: 52,°C
